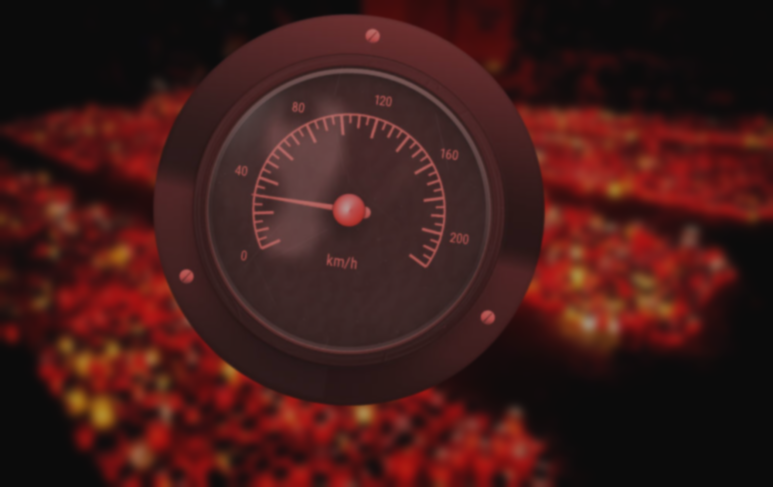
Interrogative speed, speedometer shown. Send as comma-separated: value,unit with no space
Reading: 30,km/h
